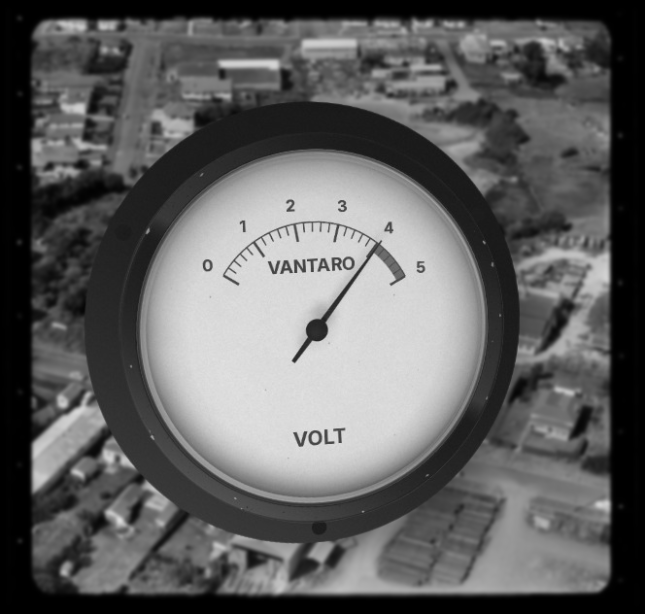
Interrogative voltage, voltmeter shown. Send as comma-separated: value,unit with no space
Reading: 4,V
